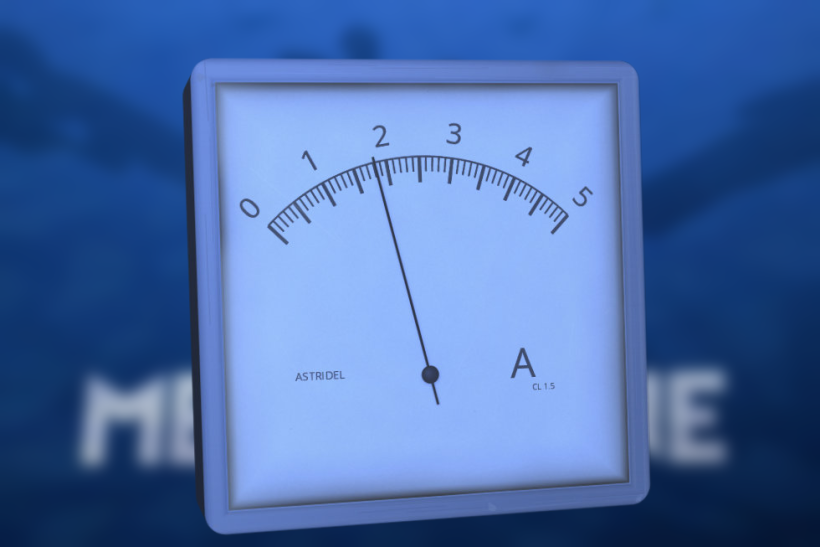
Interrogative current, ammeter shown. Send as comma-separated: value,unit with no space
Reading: 1.8,A
